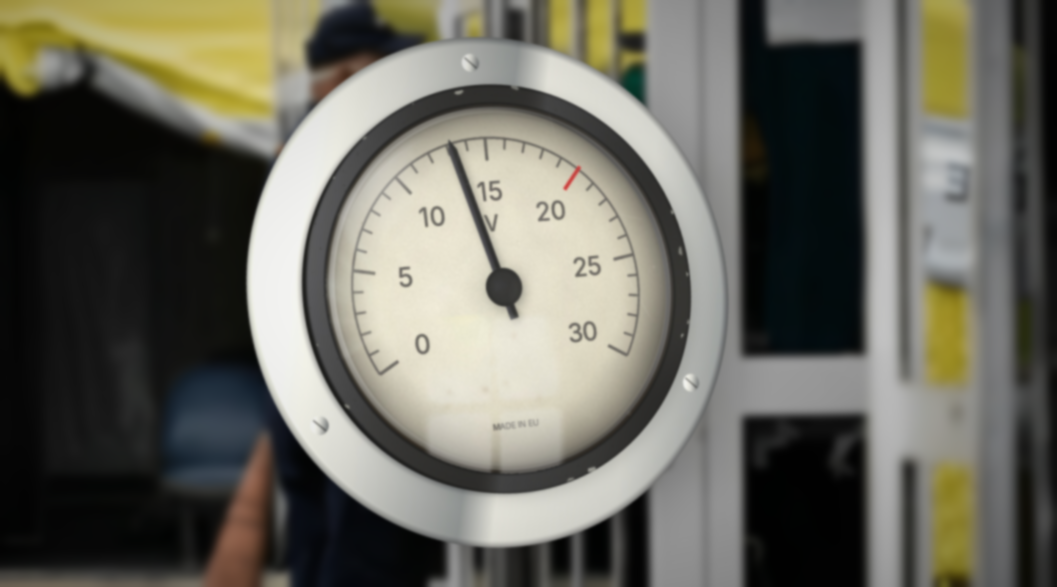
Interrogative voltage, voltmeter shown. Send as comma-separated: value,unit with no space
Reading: 13,V
